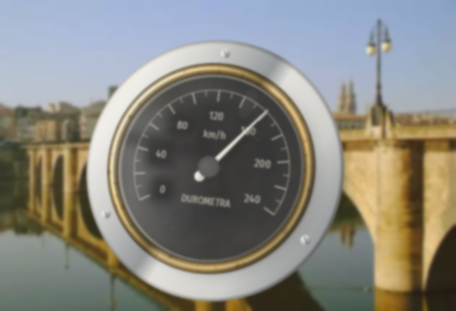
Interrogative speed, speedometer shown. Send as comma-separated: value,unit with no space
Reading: 160,km/h
